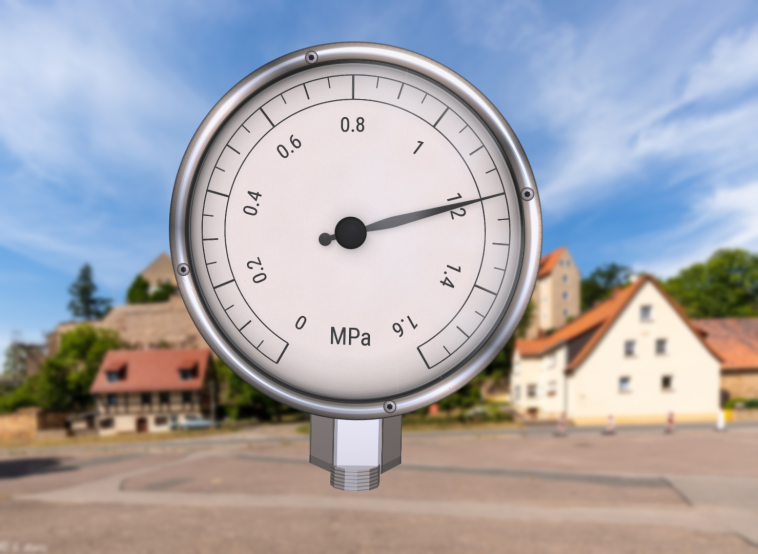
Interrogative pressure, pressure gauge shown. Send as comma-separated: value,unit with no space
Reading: 1.2,MPa
